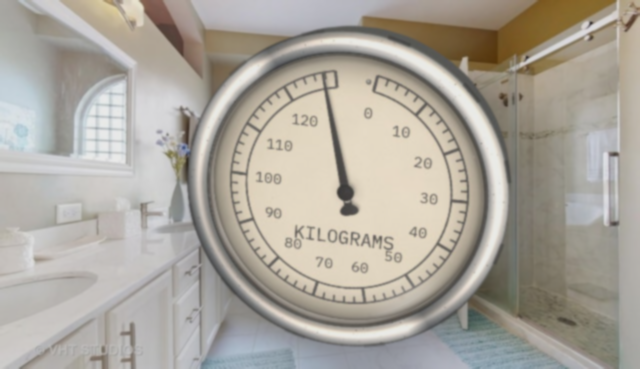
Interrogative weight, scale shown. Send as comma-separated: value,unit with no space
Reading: 128,kg
